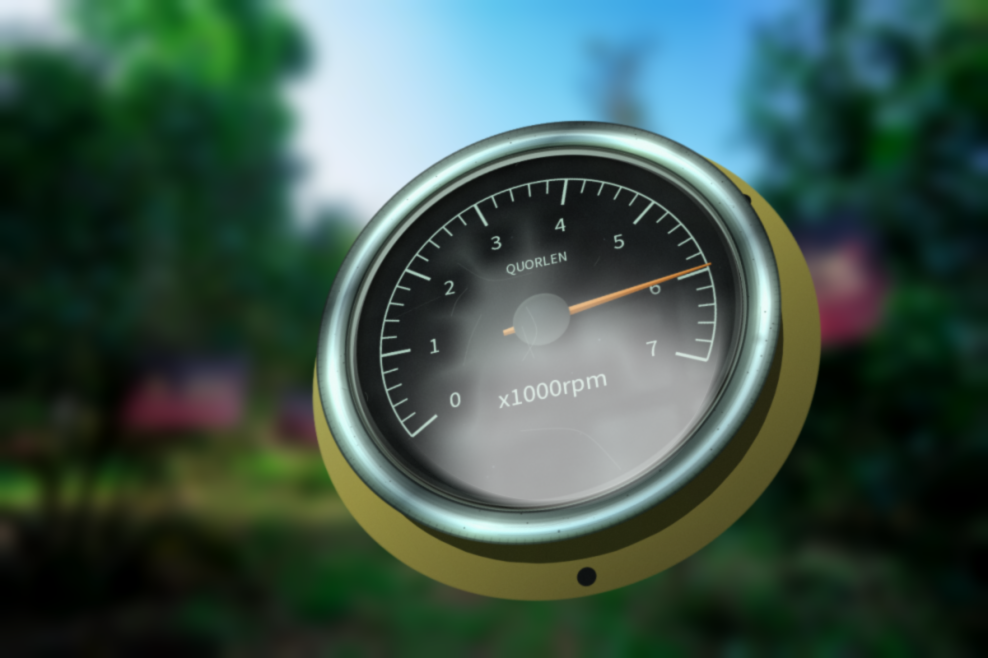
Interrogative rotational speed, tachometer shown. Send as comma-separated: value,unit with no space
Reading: 6000,rpm
